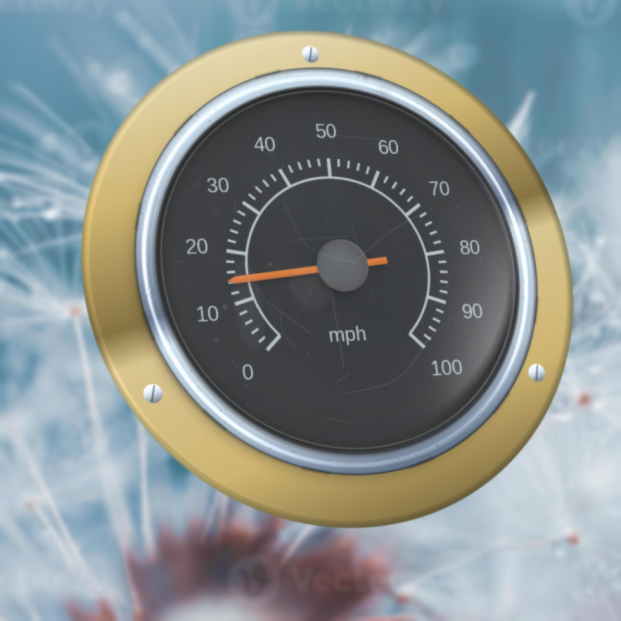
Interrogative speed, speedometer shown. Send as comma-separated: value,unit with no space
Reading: 14,mph
